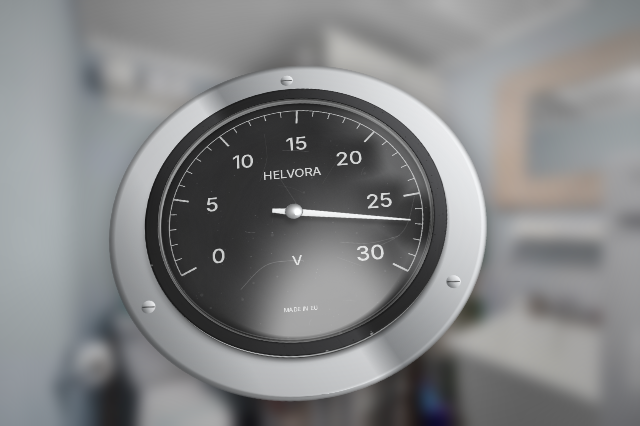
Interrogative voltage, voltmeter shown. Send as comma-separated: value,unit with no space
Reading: 27,V
